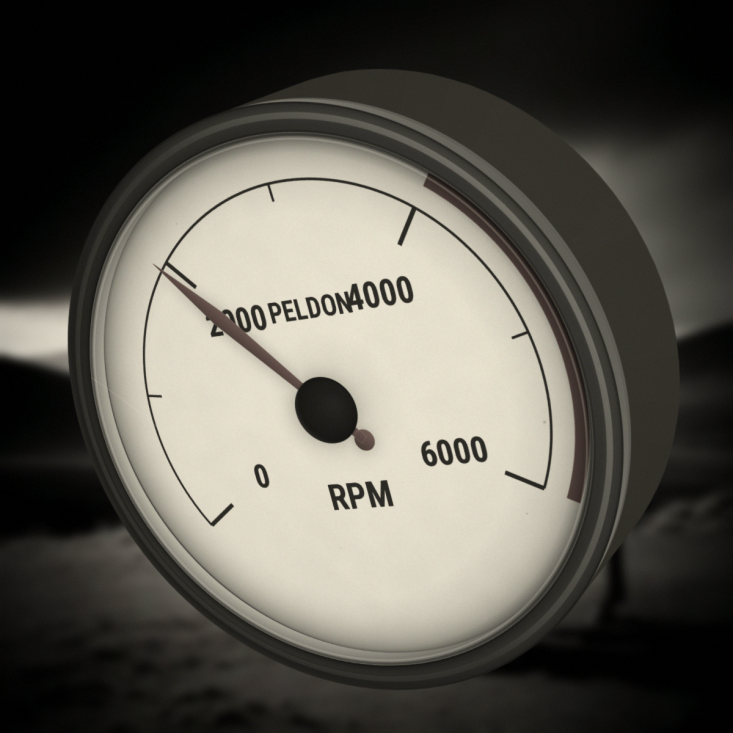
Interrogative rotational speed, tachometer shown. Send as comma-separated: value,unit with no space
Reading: 2000,rpm
